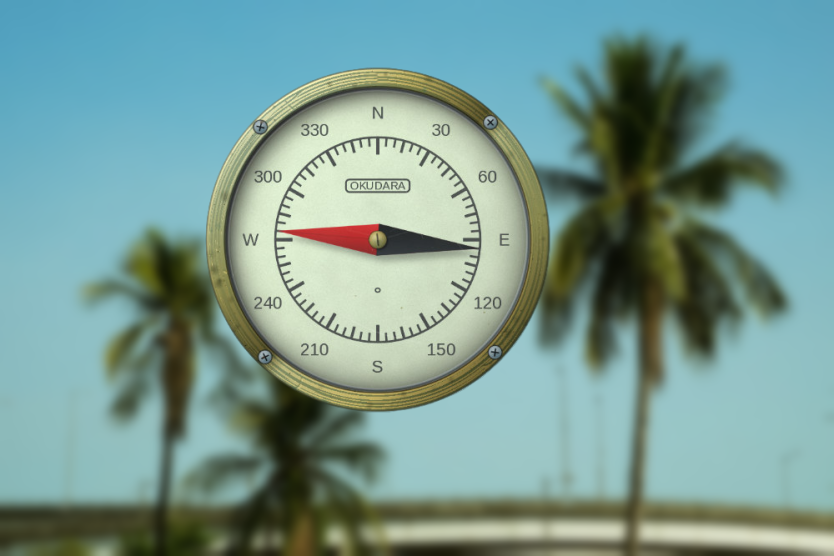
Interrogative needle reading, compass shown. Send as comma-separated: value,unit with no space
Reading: 275,°
